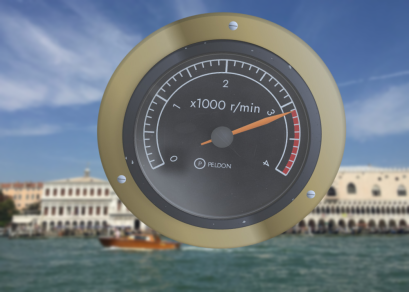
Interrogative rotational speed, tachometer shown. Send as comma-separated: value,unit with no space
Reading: 3100,rpm
